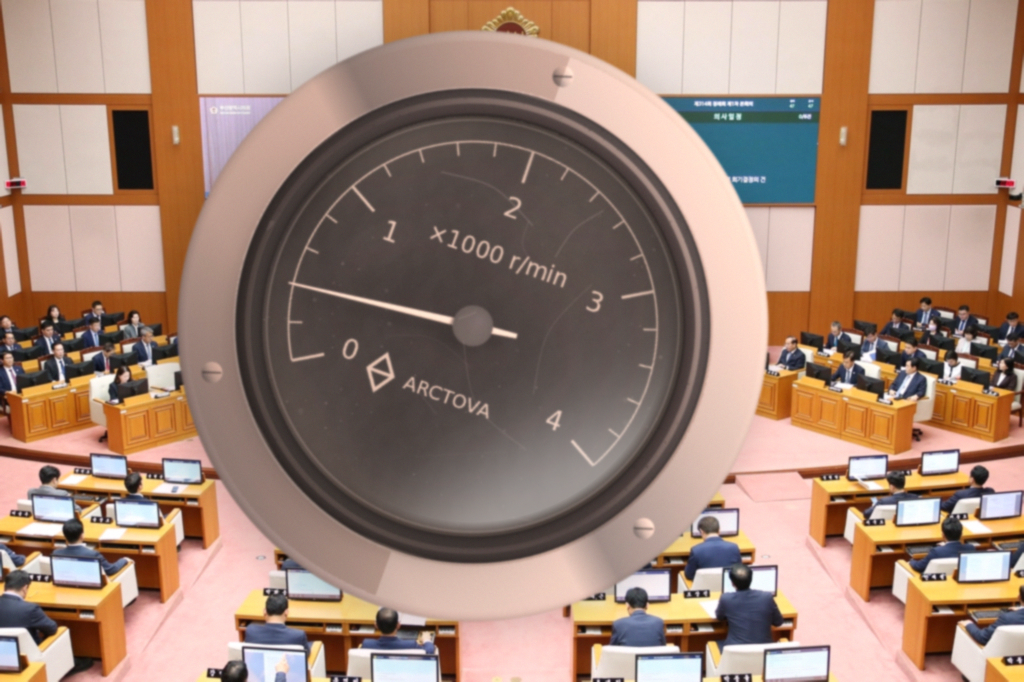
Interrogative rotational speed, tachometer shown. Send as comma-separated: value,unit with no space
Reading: 400,rpm
